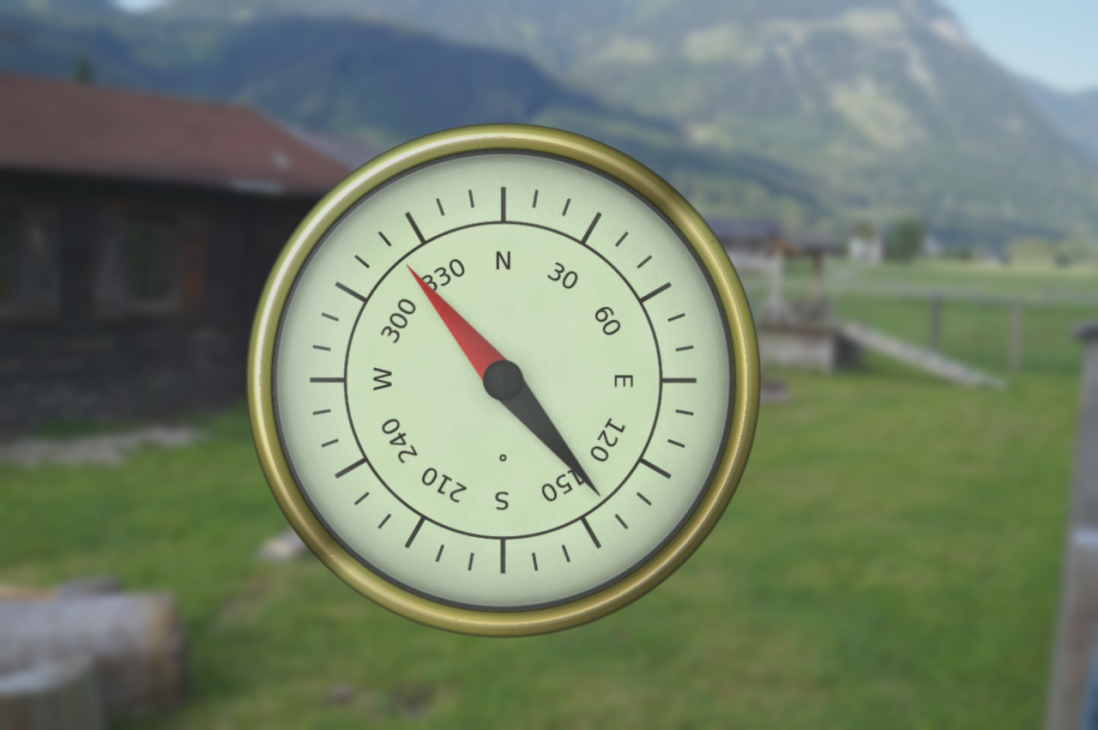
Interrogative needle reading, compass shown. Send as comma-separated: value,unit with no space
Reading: 320,°
